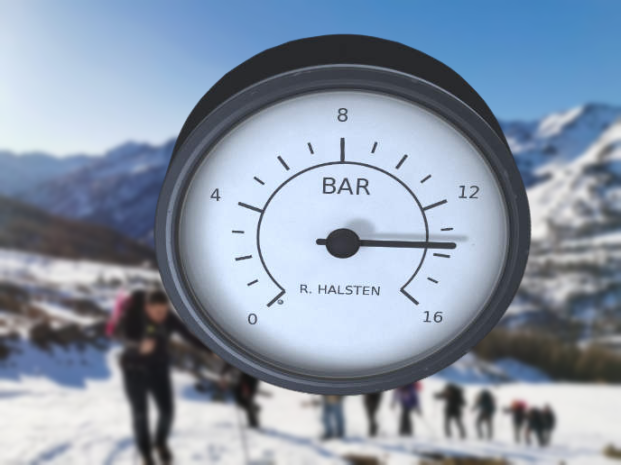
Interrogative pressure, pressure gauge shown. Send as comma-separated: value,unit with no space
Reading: 13.5,bar
